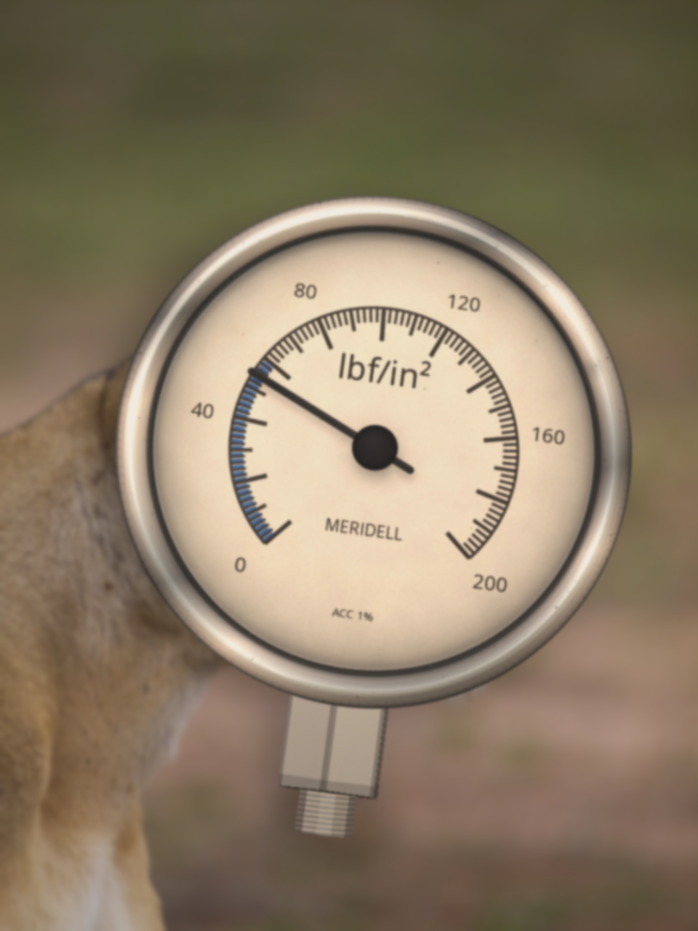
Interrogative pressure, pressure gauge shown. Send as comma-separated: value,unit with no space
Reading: 54,psi
